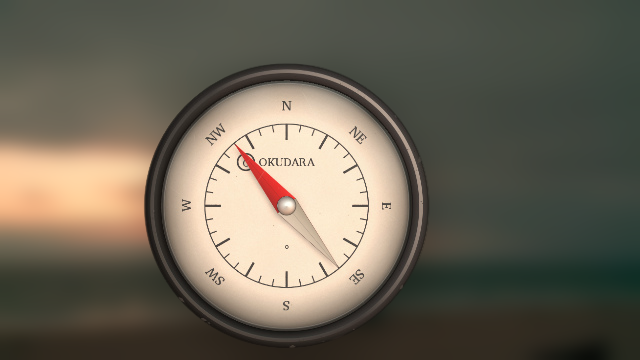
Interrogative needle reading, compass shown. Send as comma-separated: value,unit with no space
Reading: 320,°
